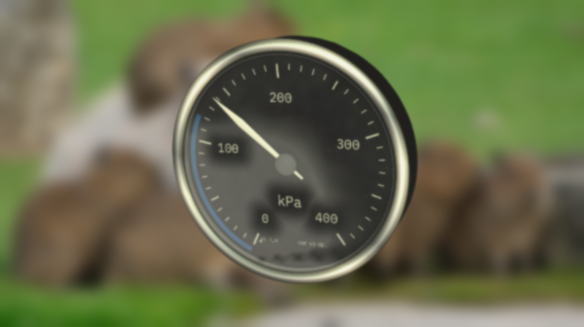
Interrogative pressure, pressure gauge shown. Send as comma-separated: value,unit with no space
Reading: 140,kPa
